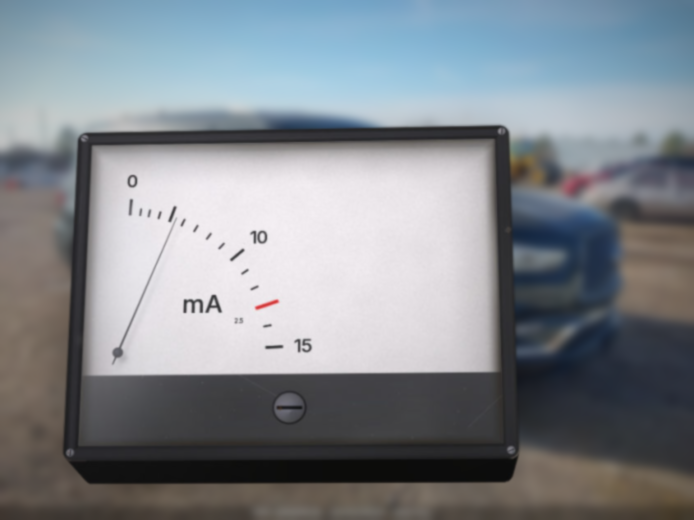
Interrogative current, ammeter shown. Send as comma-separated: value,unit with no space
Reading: 5.5,mA
